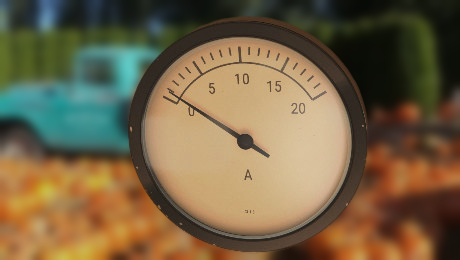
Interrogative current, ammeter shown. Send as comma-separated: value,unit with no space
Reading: 1,A
